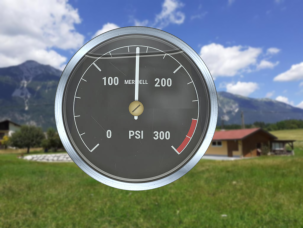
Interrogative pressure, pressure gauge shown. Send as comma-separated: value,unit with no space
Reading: 150,psi
